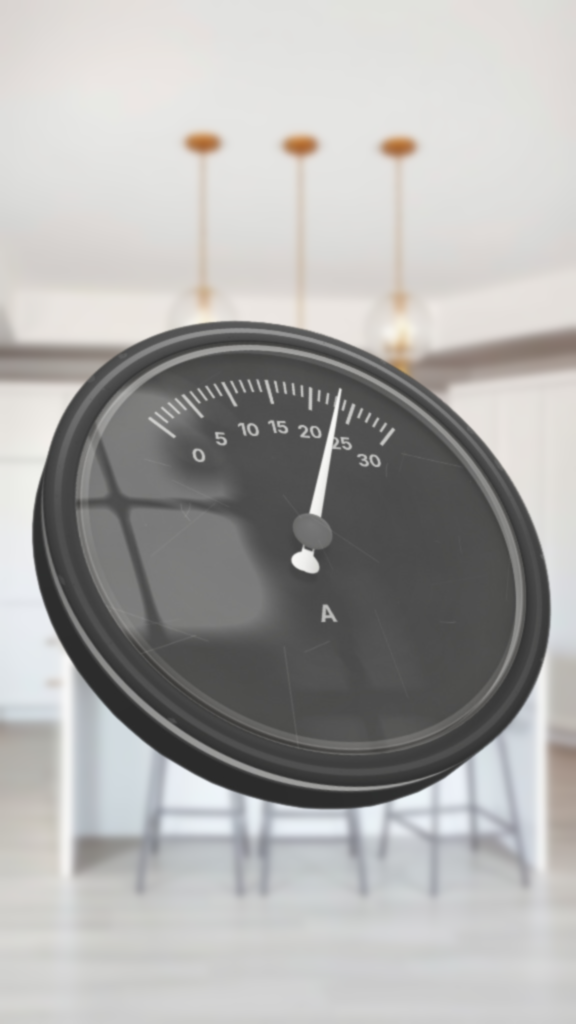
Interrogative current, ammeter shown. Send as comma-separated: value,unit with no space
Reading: 23,A
